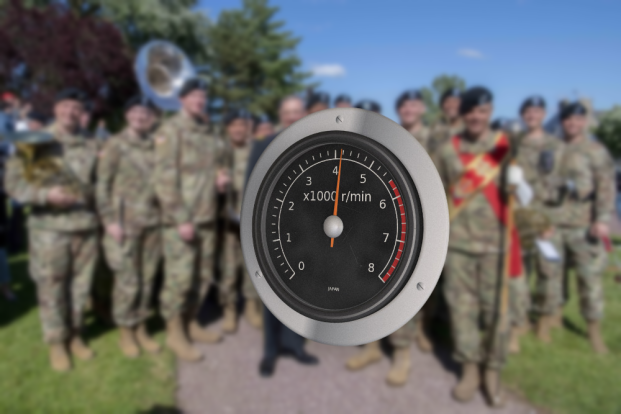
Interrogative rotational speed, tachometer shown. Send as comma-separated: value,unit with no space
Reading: 4200,rpm
